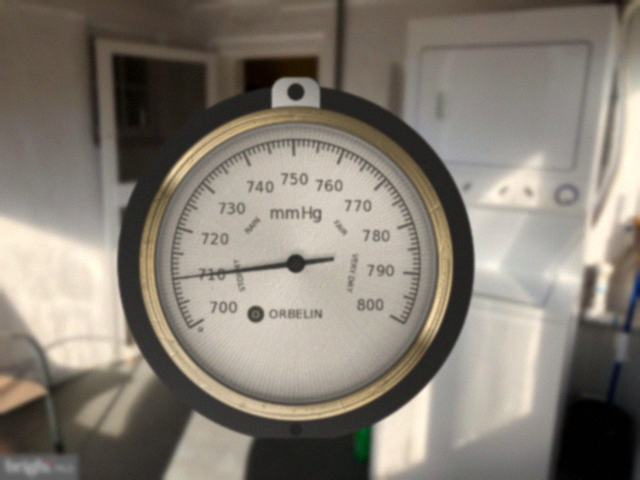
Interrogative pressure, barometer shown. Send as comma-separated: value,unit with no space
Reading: 710,mmHg
